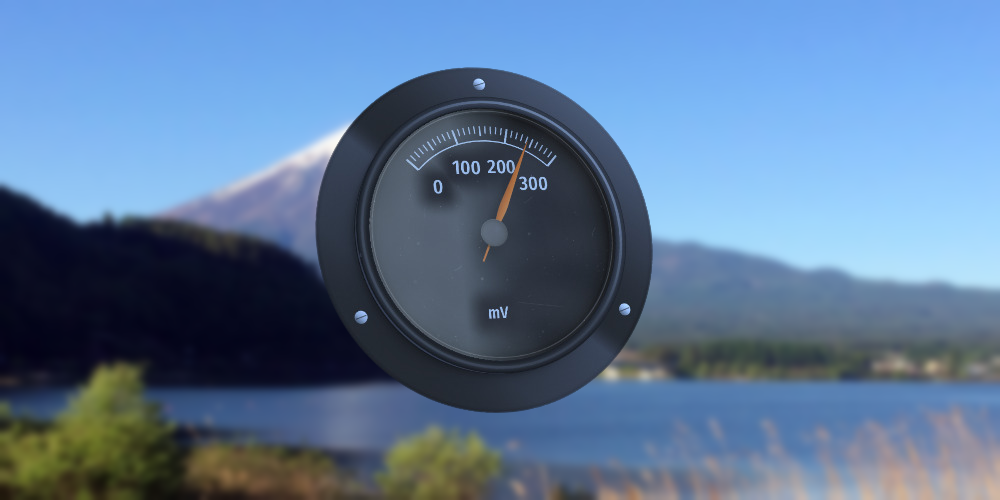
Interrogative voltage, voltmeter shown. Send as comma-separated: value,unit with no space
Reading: 240,mV
